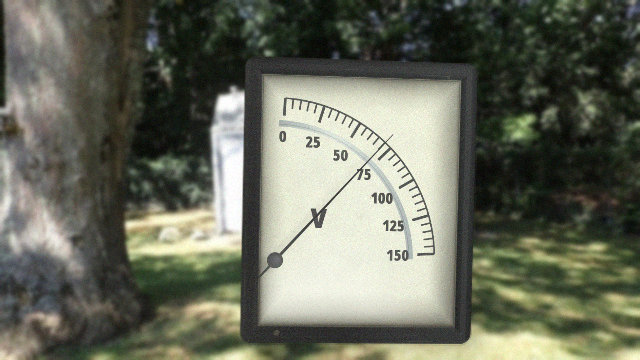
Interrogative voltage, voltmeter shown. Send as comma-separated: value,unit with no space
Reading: 70,V
